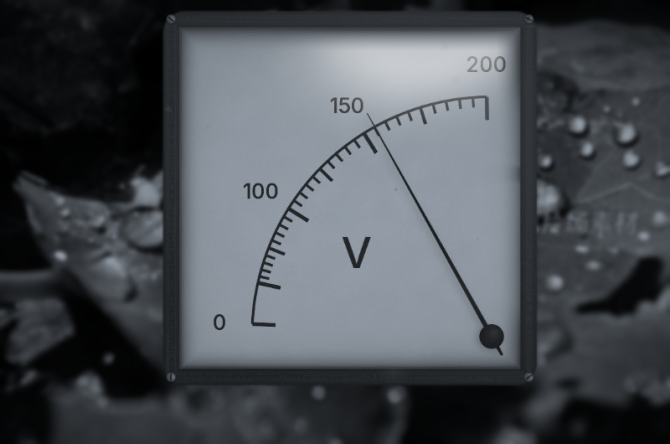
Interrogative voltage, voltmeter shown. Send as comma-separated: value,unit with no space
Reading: 155,V
